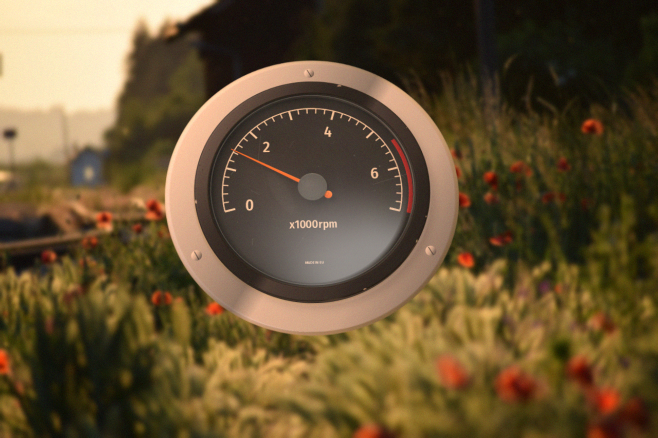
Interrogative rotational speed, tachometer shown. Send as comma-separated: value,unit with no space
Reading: 1400,rpm
